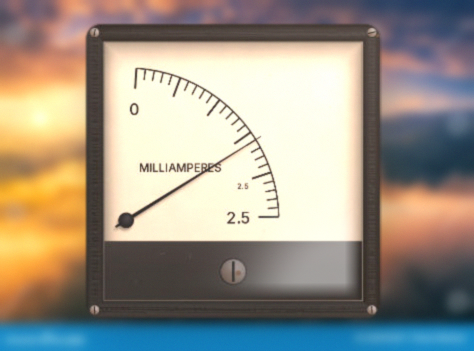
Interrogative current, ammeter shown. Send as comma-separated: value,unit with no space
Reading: 1.6,mA
